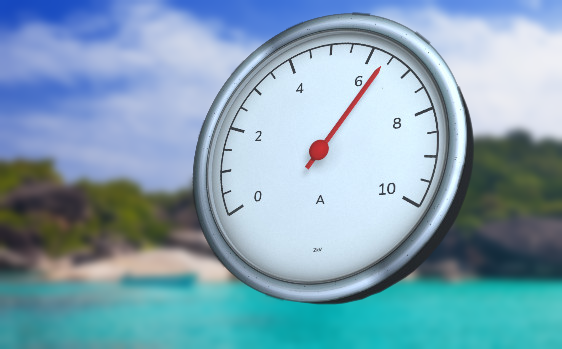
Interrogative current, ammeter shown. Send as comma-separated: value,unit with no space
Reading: 6.5,A
